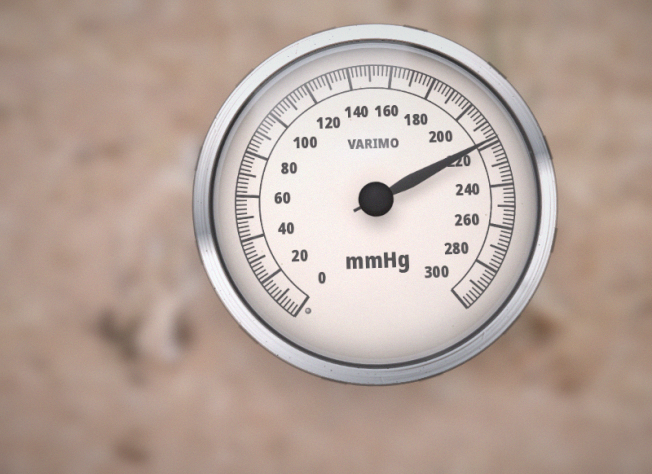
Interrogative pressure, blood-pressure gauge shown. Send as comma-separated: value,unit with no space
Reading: 218,mmHg
